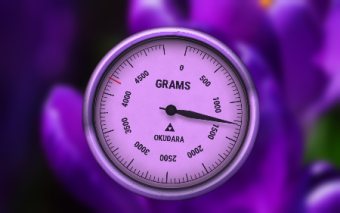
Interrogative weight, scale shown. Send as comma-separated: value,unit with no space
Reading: 1300,g
